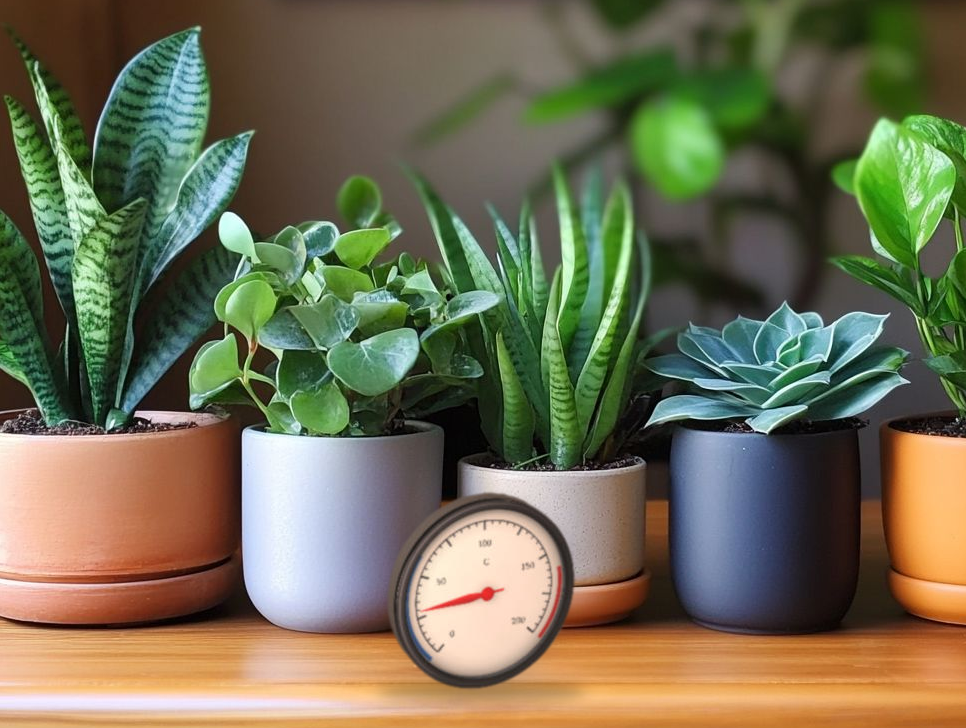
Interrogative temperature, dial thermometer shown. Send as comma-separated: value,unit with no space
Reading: 30,°C
